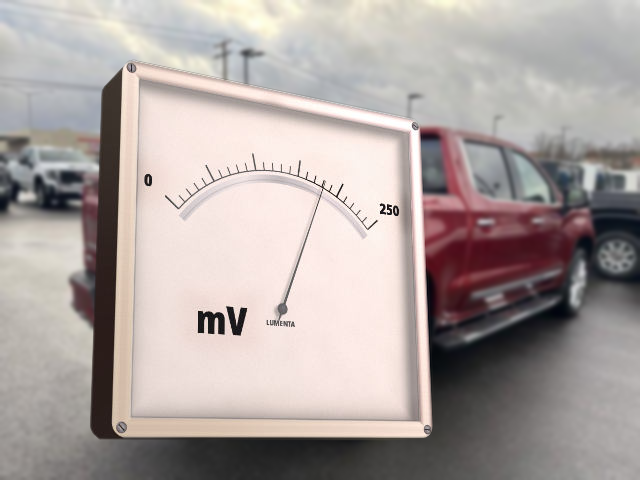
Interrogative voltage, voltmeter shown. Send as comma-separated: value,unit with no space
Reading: 180,mV
